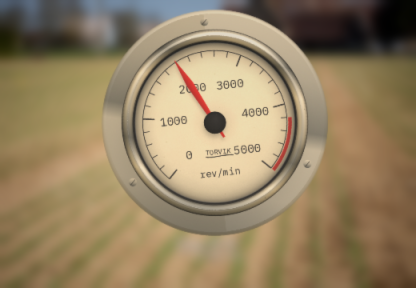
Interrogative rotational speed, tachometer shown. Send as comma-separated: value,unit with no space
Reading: 2000,rpm
